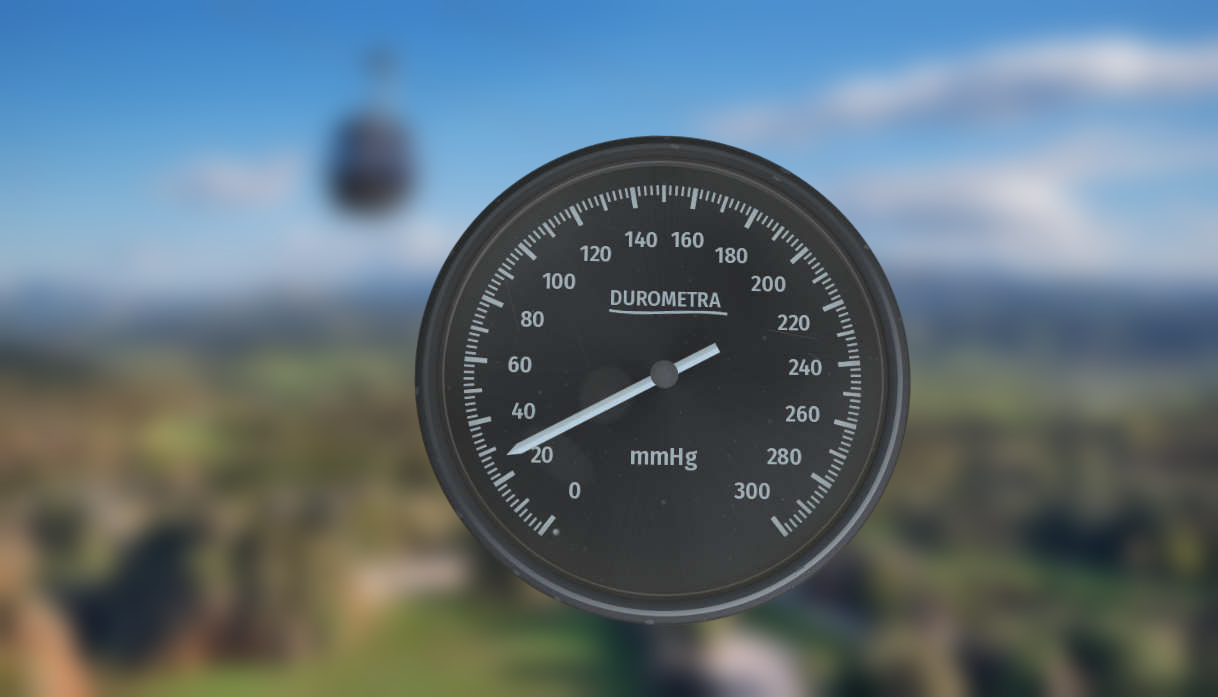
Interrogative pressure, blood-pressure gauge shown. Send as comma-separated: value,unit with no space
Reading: 26,mmHg
